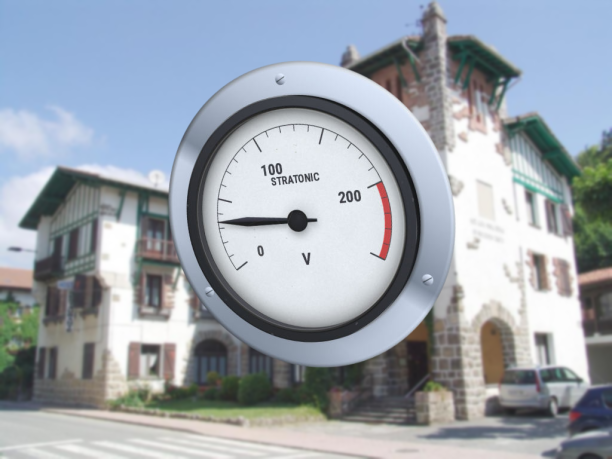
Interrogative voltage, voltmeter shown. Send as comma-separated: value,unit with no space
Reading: 35,V
